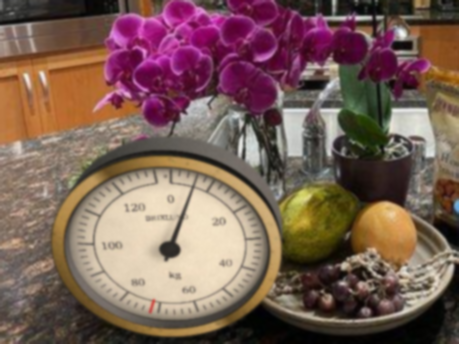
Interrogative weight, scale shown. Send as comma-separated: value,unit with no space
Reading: 6,kg
